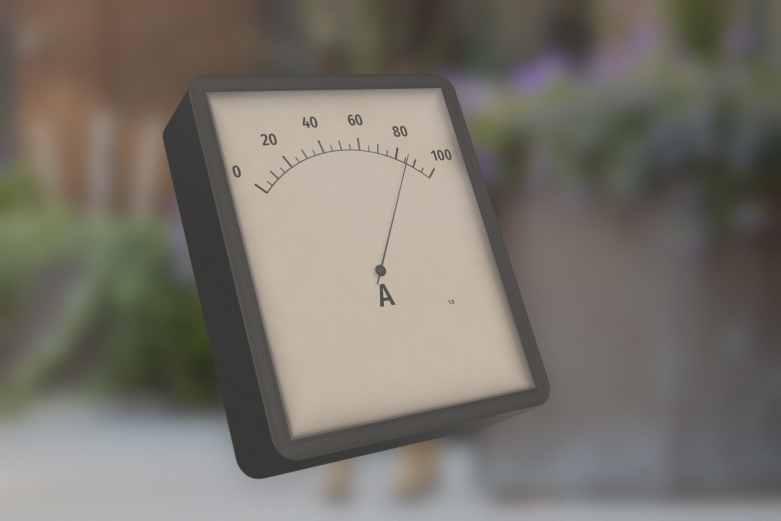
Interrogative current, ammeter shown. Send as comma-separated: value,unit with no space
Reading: 85,A
